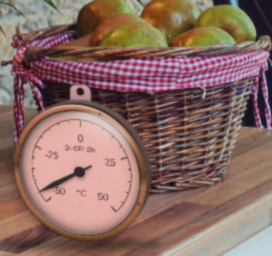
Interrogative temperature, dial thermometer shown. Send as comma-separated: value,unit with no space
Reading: -45,°C
